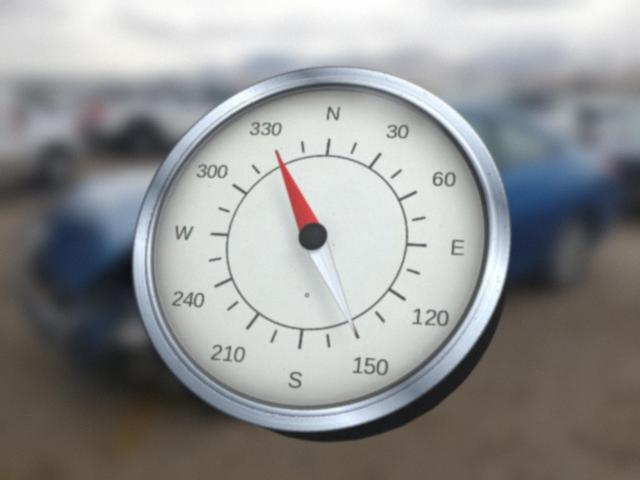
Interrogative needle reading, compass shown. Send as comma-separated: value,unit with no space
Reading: 330,°
